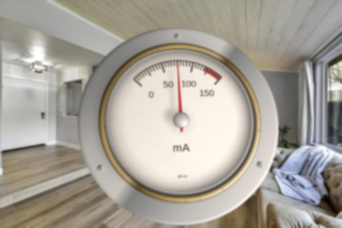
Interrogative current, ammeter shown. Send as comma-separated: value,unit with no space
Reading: 75,mA
